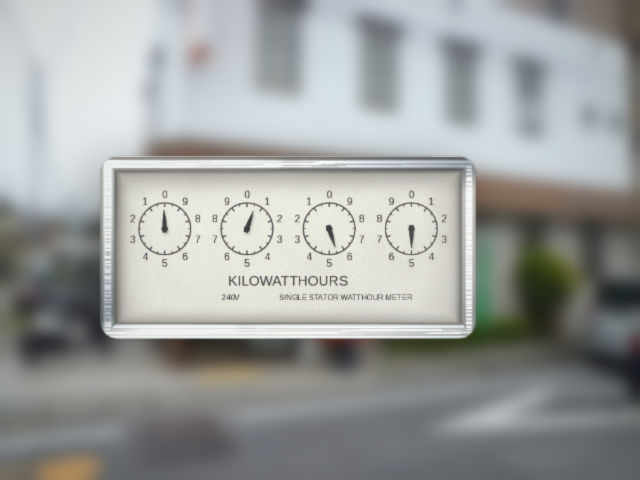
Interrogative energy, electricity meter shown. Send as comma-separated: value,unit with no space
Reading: 55,kWh
